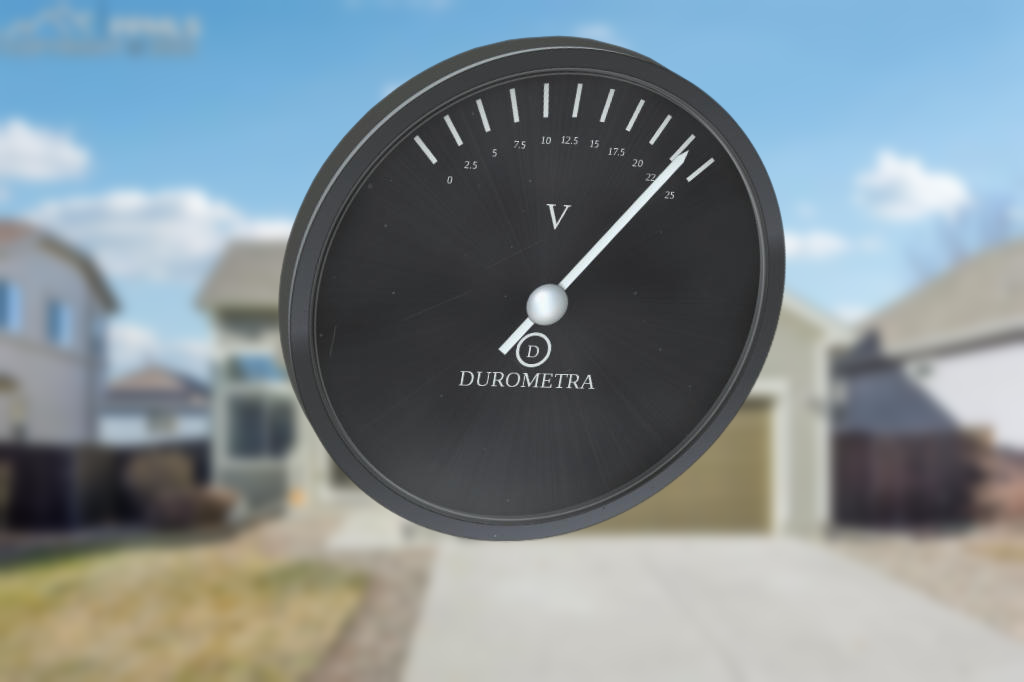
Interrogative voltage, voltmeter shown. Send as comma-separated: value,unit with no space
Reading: 22.5,V
